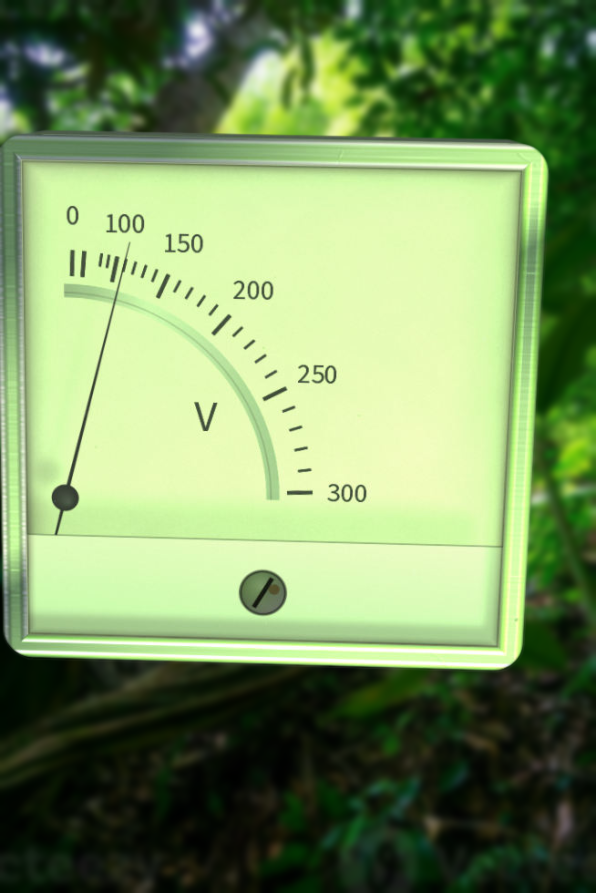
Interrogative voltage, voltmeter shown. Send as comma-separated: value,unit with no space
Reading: 110,V
